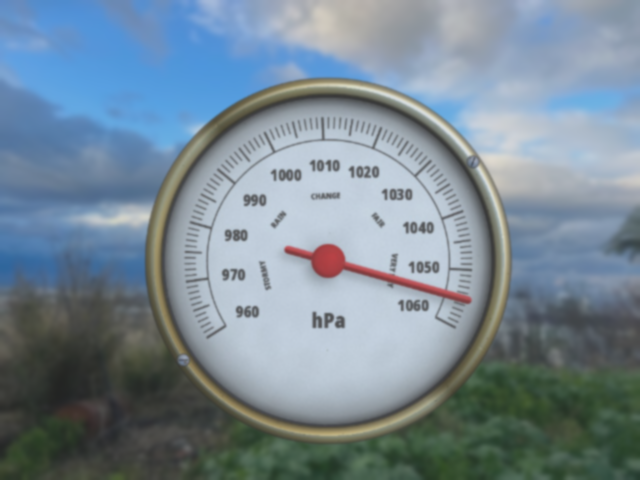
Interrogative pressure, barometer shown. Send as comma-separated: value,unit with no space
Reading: 1055,hPa
